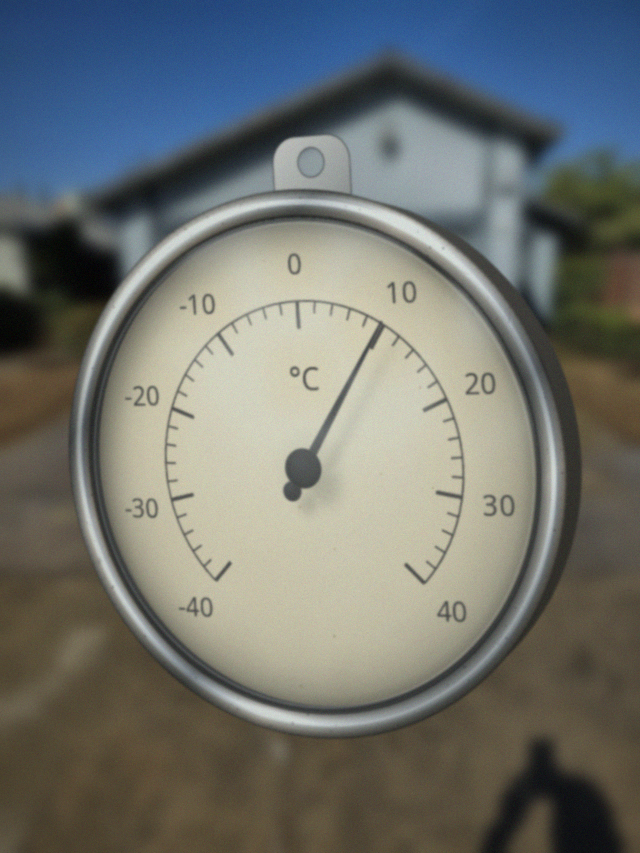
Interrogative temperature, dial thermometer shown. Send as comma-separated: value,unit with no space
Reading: 10,°C
